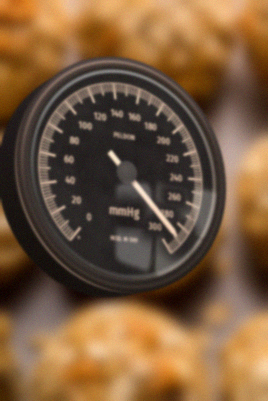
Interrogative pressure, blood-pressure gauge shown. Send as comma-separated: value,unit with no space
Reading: 290,mmHg
